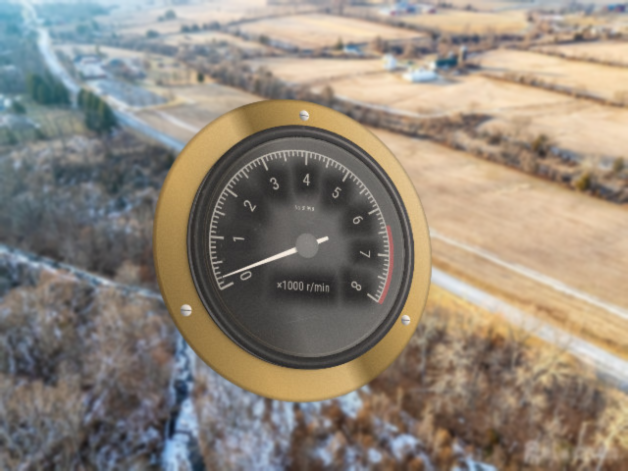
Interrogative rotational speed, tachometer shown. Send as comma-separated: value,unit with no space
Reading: 200,rpm
